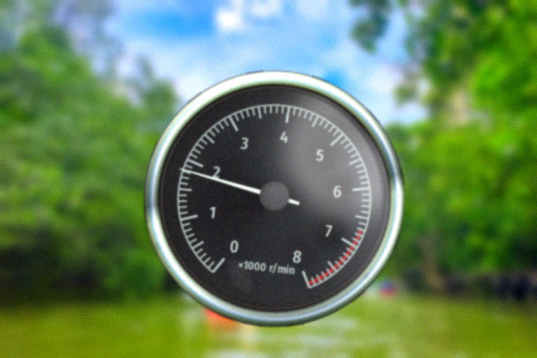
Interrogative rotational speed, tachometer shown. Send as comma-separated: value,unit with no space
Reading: 1800,rpm
